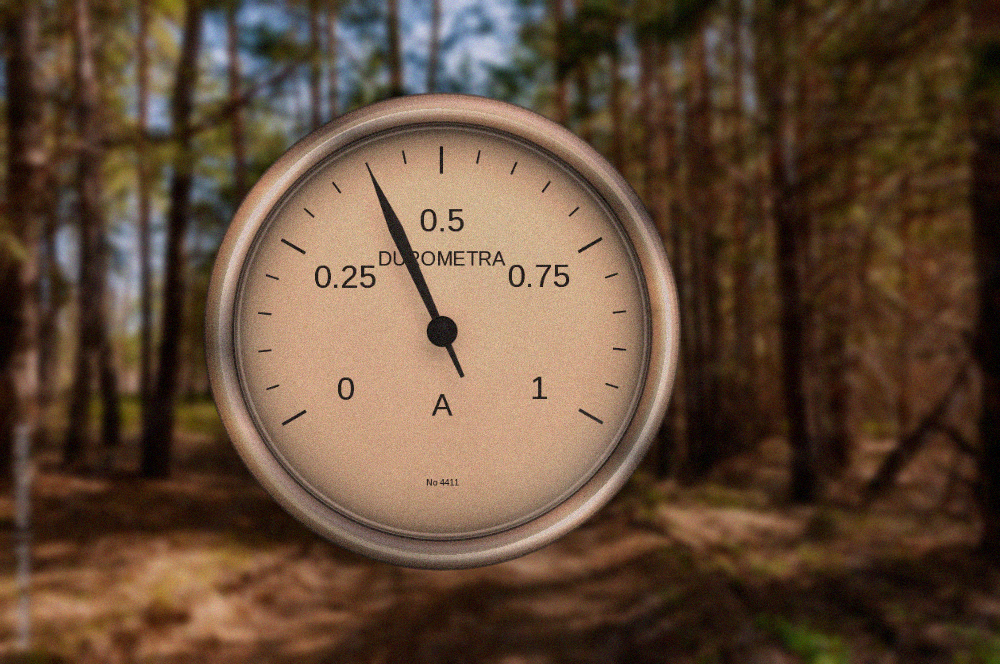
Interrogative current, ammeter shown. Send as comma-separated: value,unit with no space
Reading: 0.4,A
